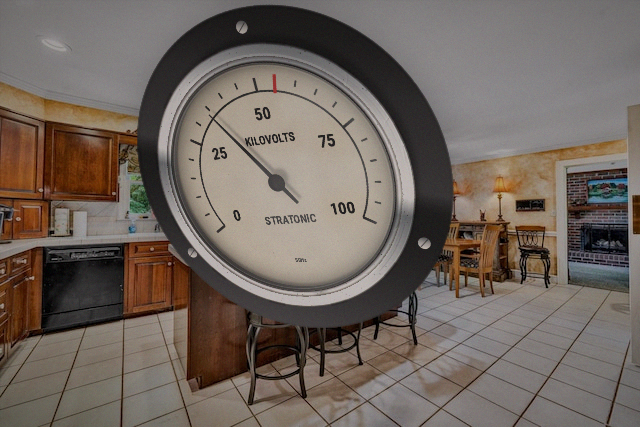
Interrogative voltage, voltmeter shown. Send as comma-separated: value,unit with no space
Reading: 35,kV
